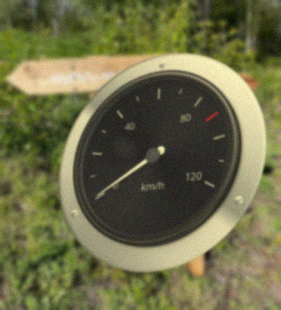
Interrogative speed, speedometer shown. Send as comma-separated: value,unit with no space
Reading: 0,km/h
